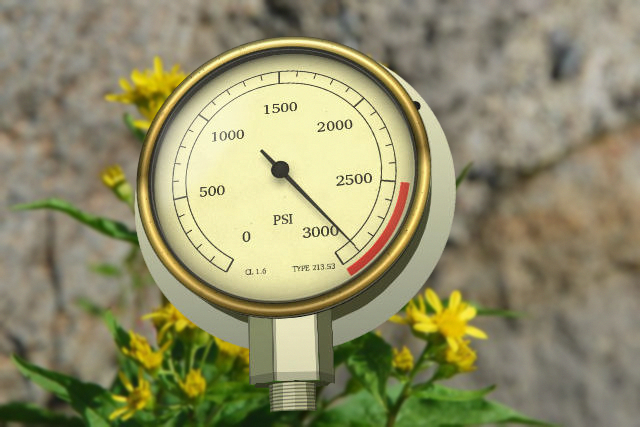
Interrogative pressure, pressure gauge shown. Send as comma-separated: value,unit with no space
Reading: 2900,psi
